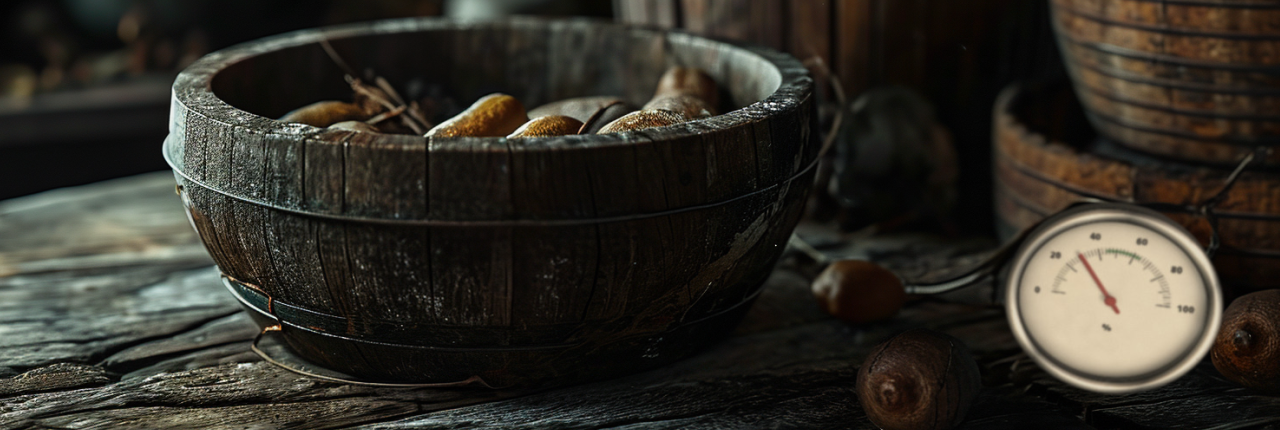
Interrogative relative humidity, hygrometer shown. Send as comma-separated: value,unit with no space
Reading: 30,%
